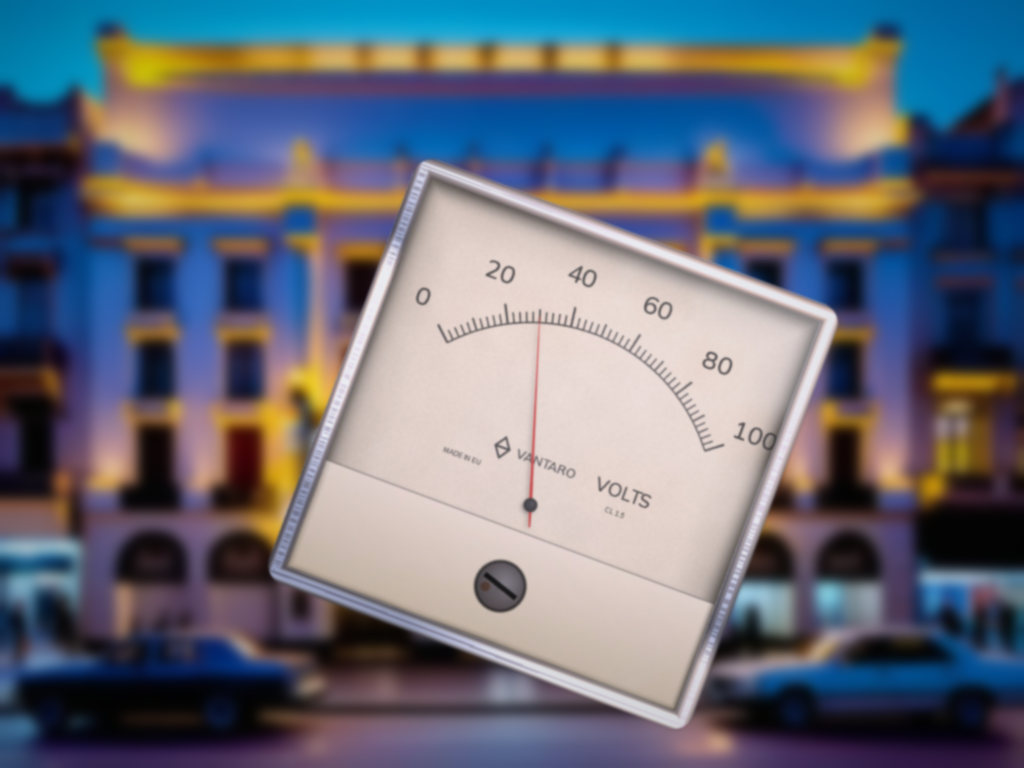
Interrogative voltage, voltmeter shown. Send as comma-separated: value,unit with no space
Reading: 30,V
